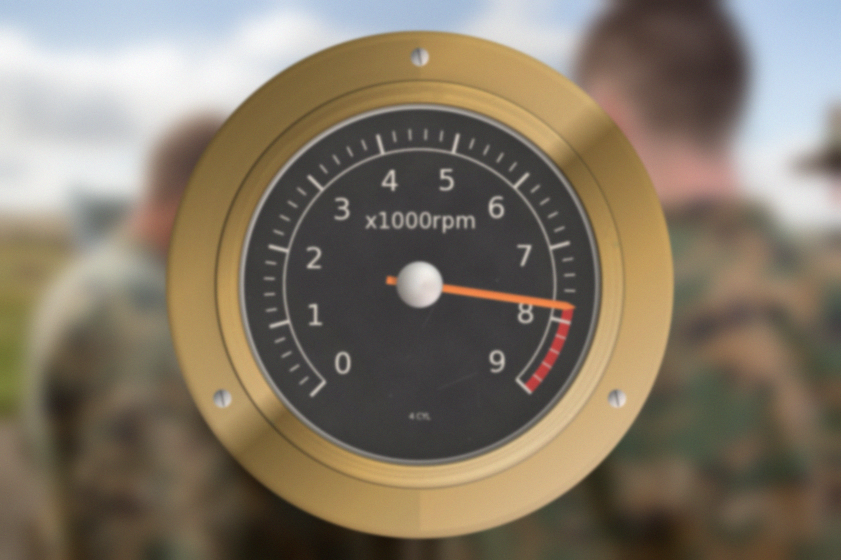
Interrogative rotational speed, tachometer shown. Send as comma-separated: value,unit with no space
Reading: 7800,rpm
